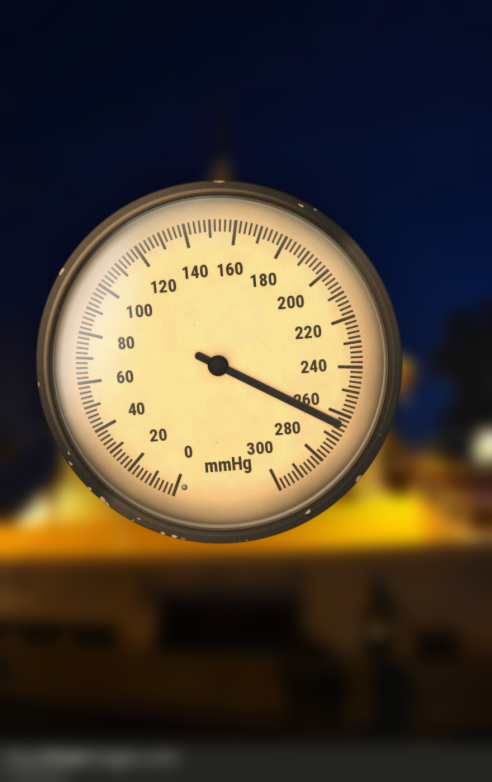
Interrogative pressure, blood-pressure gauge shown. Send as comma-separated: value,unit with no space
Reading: 264,mmHg
